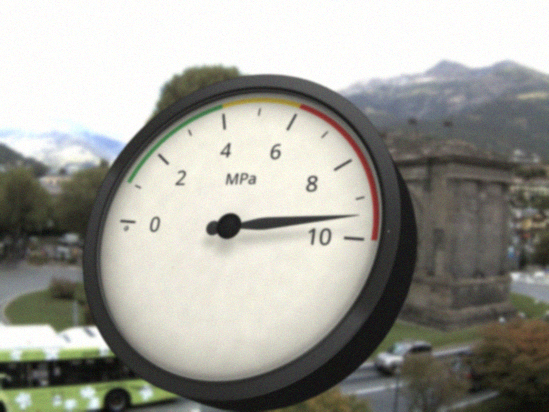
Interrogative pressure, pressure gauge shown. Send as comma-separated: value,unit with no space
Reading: 9.5,MPa
